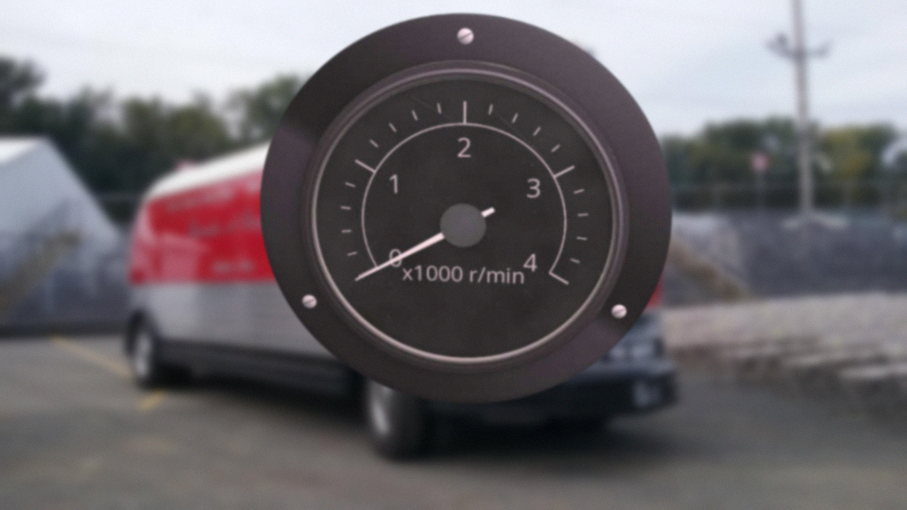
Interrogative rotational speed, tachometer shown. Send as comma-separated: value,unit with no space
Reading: 0,rpm
